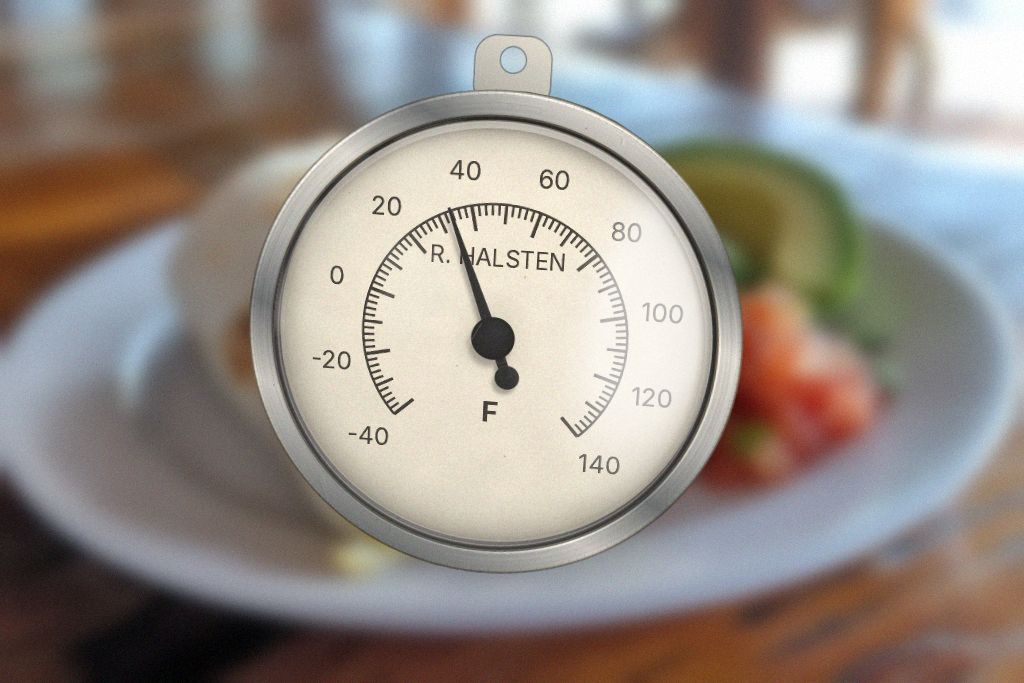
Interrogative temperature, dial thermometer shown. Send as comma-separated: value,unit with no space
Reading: 34,°F
